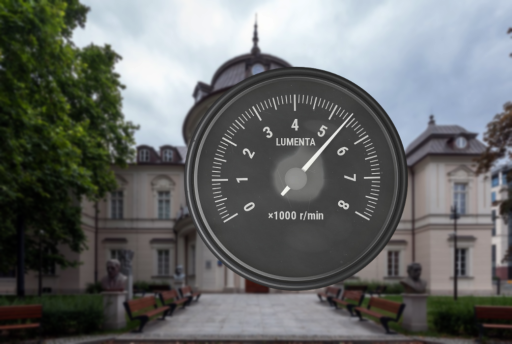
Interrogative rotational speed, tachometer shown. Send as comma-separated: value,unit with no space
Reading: 5400,rpm
